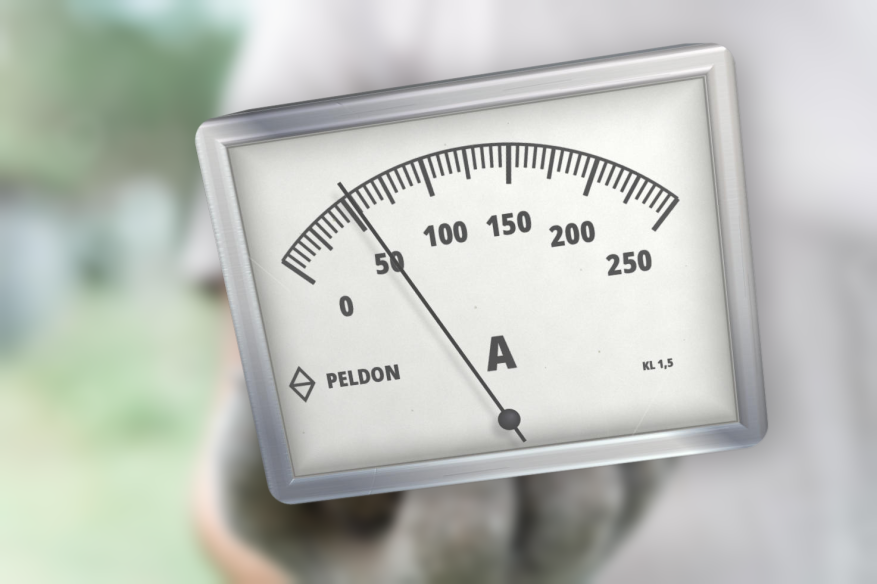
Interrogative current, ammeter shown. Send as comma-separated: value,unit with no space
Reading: 55,A
